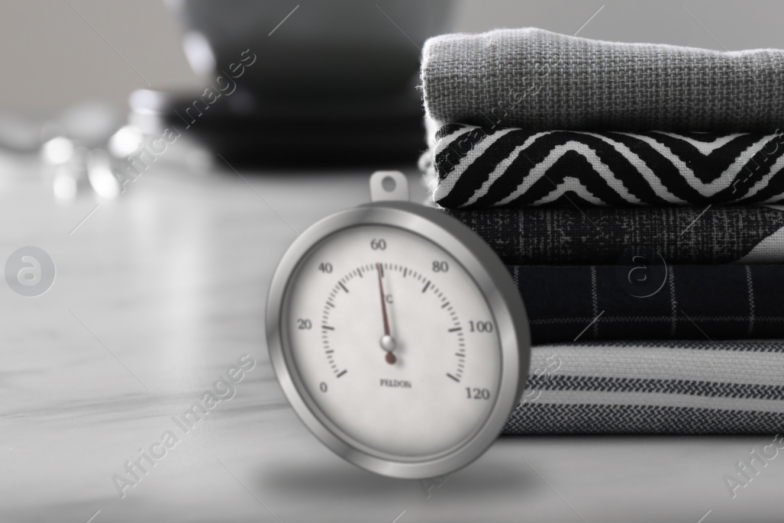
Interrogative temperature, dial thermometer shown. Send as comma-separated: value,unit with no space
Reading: 60,°C
